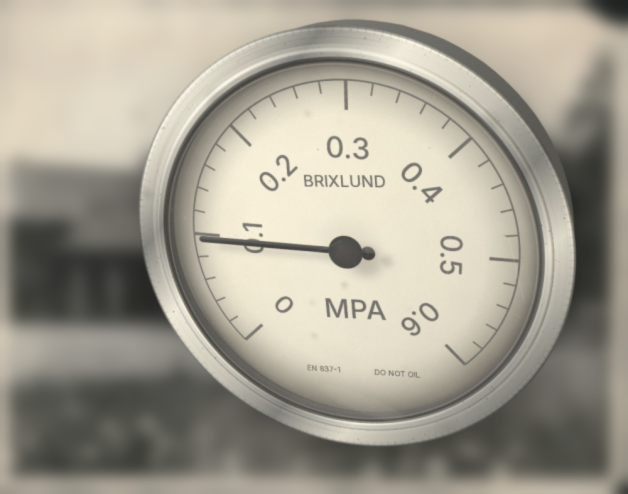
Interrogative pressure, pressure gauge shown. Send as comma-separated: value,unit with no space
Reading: 0.1,MPa
